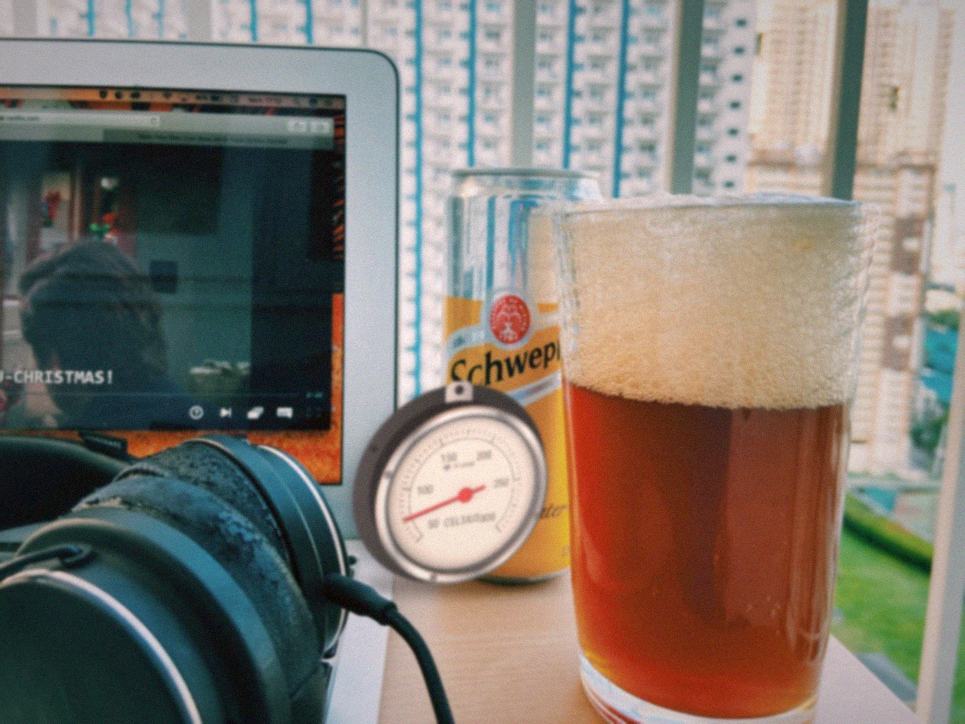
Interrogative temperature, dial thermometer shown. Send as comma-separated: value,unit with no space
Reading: 75,°C
